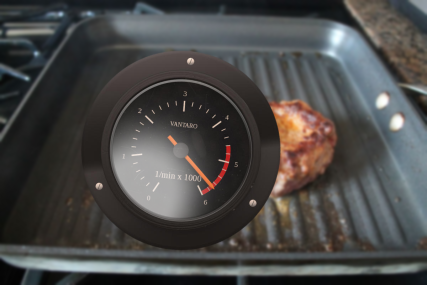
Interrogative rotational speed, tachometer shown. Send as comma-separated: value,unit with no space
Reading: 5700,rpm
